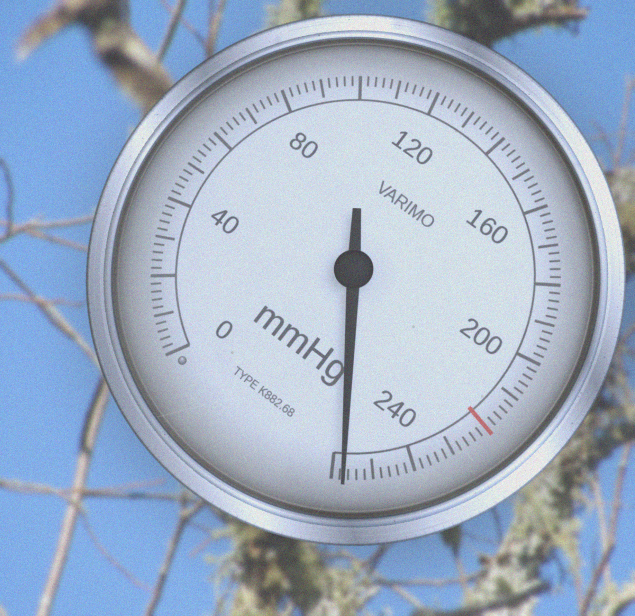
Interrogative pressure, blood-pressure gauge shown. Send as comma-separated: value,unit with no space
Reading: 257,mmHg
